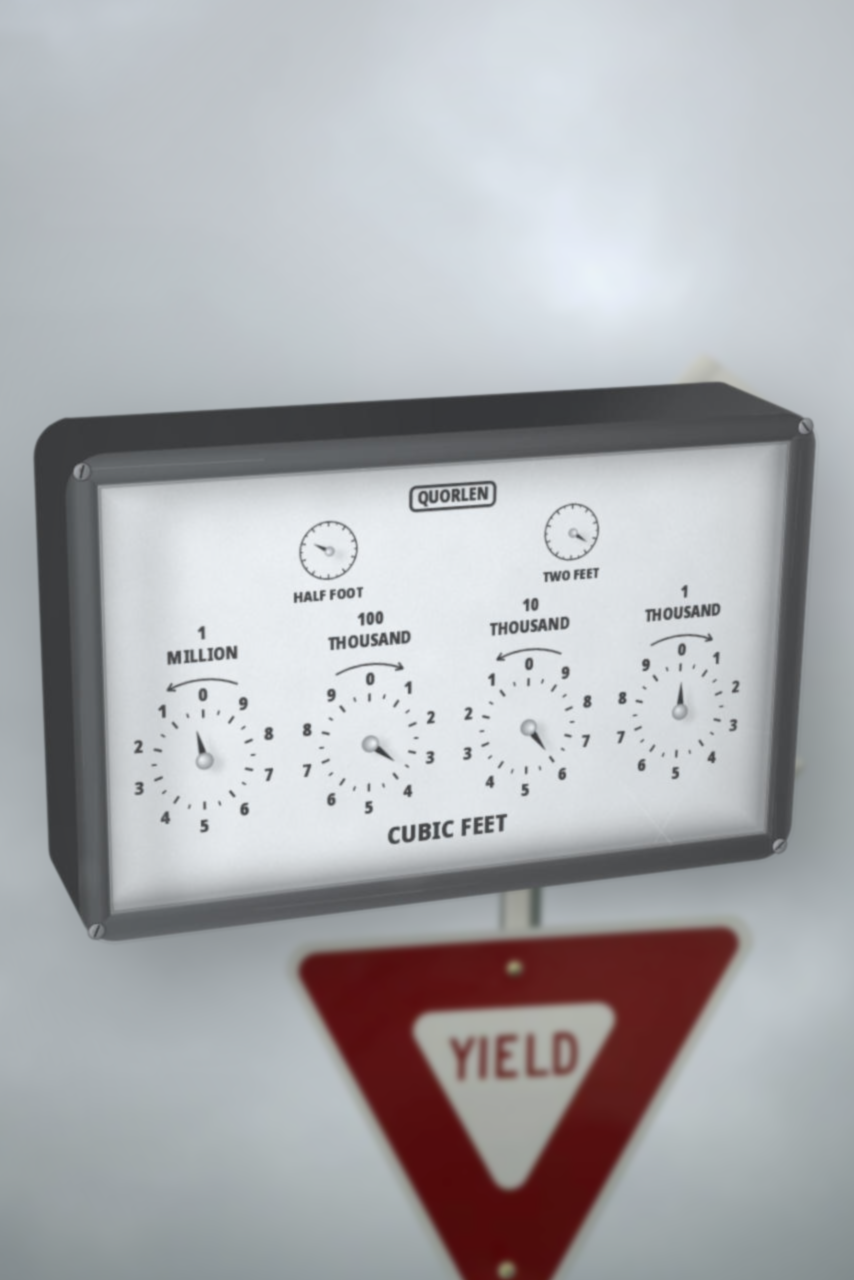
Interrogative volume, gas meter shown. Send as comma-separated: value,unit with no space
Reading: 36000,ft³
